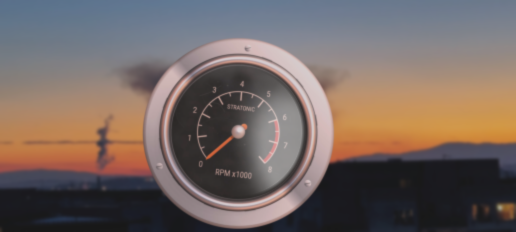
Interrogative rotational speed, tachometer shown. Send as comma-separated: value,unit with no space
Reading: 0,rpm
